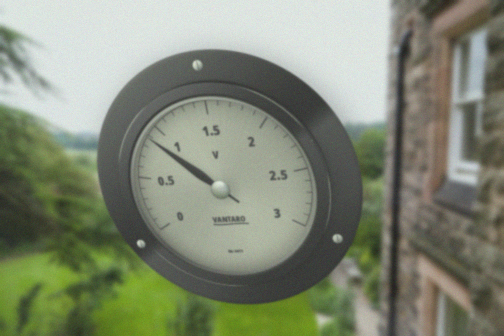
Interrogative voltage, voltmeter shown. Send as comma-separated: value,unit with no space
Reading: 0.9,V
